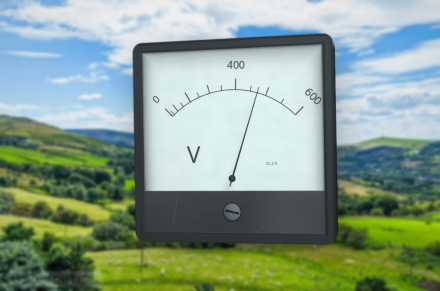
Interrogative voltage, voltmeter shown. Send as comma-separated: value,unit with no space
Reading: 475,V
